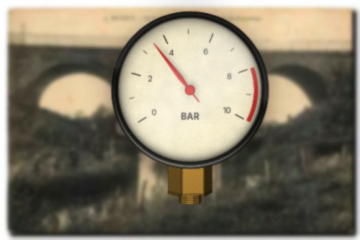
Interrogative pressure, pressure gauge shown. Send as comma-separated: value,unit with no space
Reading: 3.5,bar
